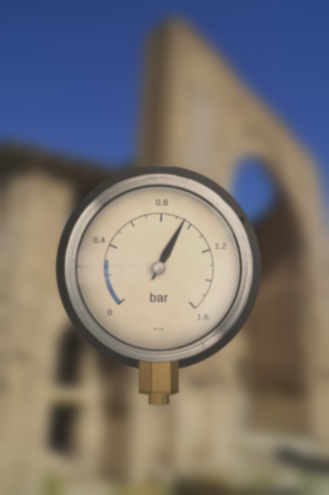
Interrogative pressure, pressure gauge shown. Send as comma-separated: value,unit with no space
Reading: 0.95,bar
